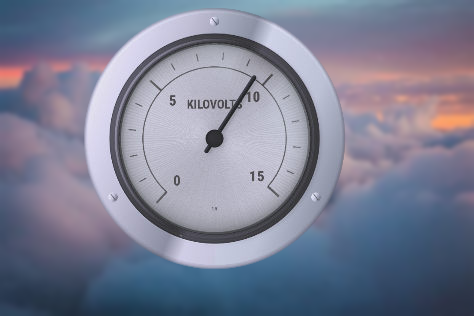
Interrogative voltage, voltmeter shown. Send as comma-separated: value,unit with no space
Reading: 9.5,kV
